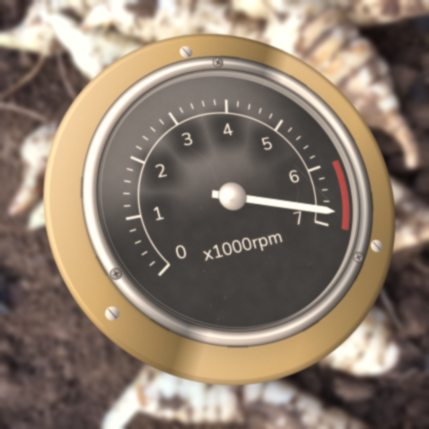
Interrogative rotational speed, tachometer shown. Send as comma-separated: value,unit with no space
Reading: 6800,rpm
